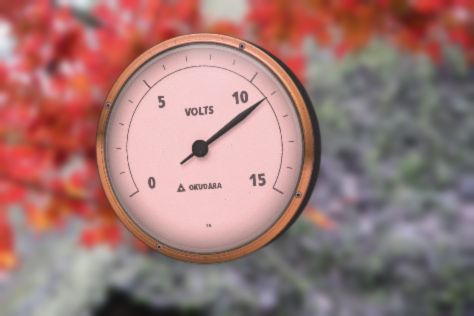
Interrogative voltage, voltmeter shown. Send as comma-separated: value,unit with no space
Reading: 11,V
